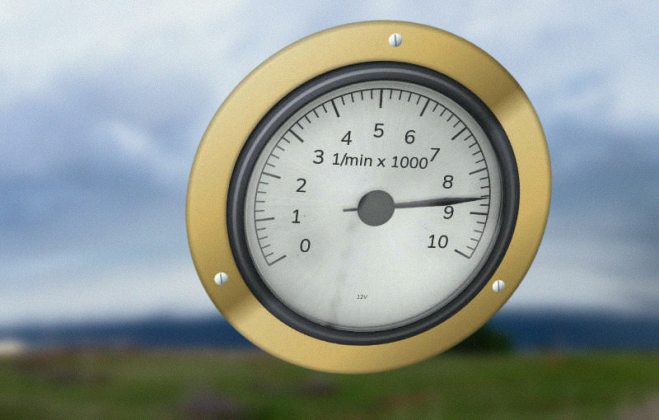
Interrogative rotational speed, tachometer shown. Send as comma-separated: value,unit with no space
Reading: 8600,rpm
